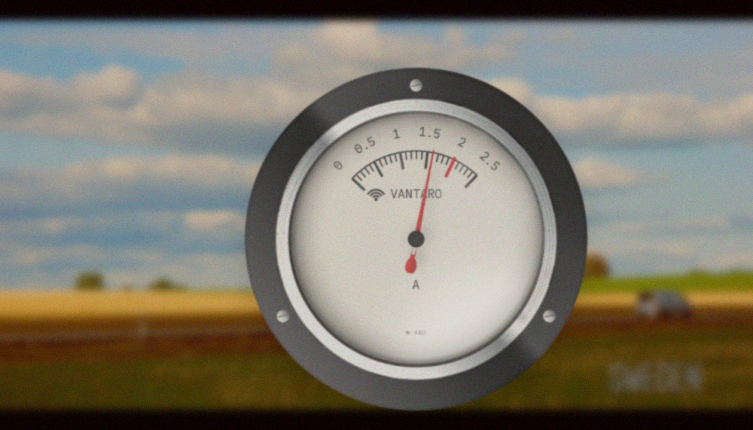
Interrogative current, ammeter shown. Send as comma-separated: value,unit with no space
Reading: 1.6,A
